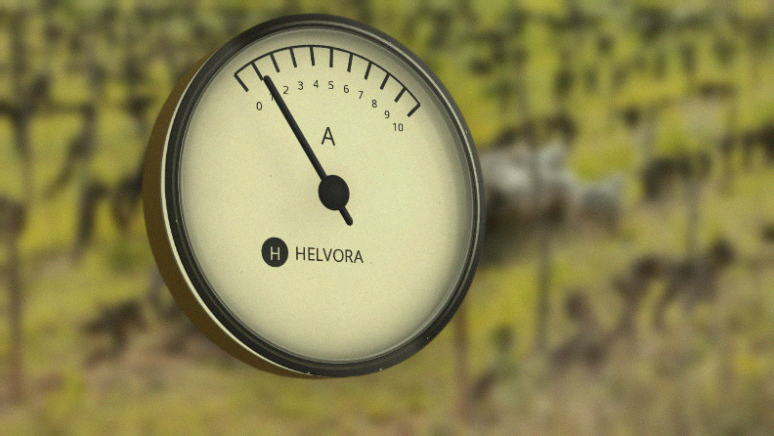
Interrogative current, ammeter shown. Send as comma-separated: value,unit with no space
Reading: 1,A
